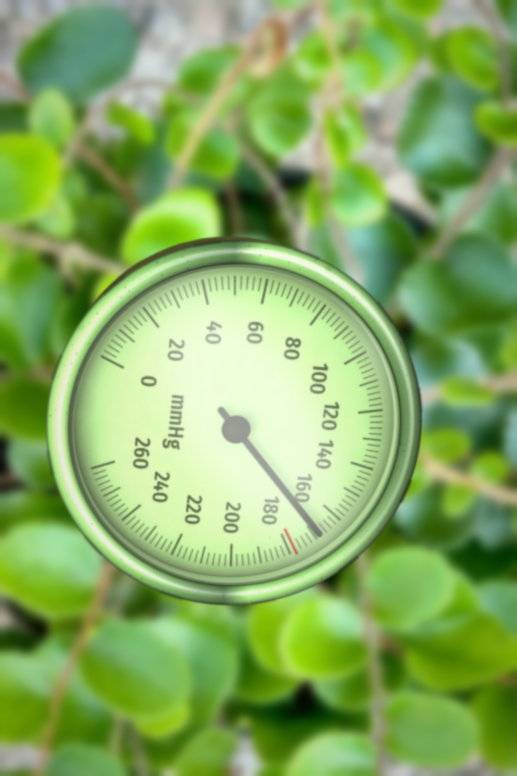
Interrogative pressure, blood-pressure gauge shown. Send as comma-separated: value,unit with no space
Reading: 168,mmHg
